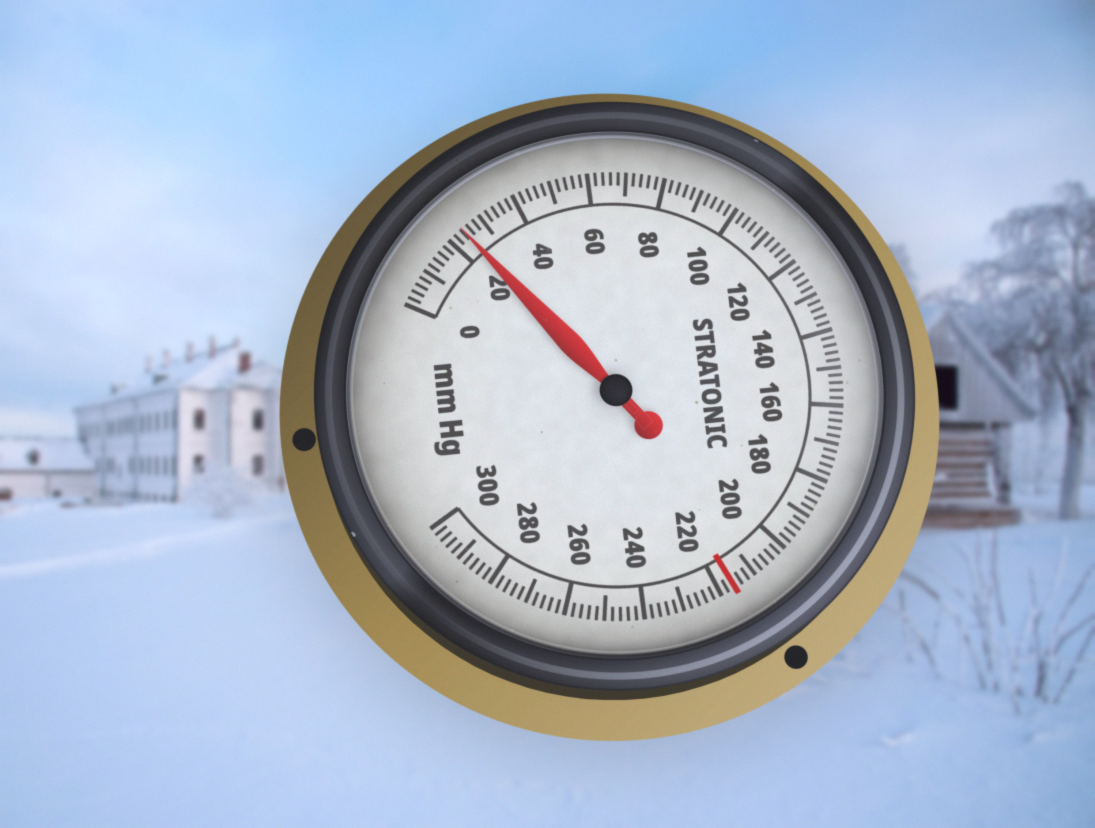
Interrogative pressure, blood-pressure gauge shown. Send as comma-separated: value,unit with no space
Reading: 24,mmHg
